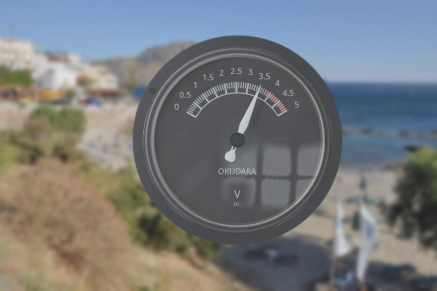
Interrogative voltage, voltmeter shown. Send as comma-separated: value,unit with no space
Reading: 3.5,V
